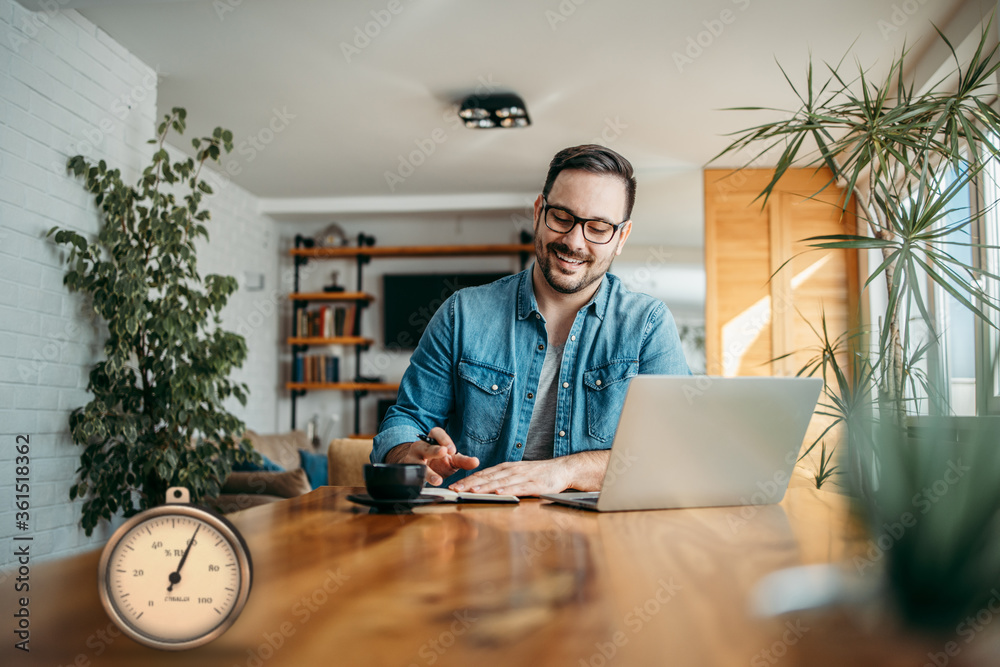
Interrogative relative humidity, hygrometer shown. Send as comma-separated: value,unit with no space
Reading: 60,%
